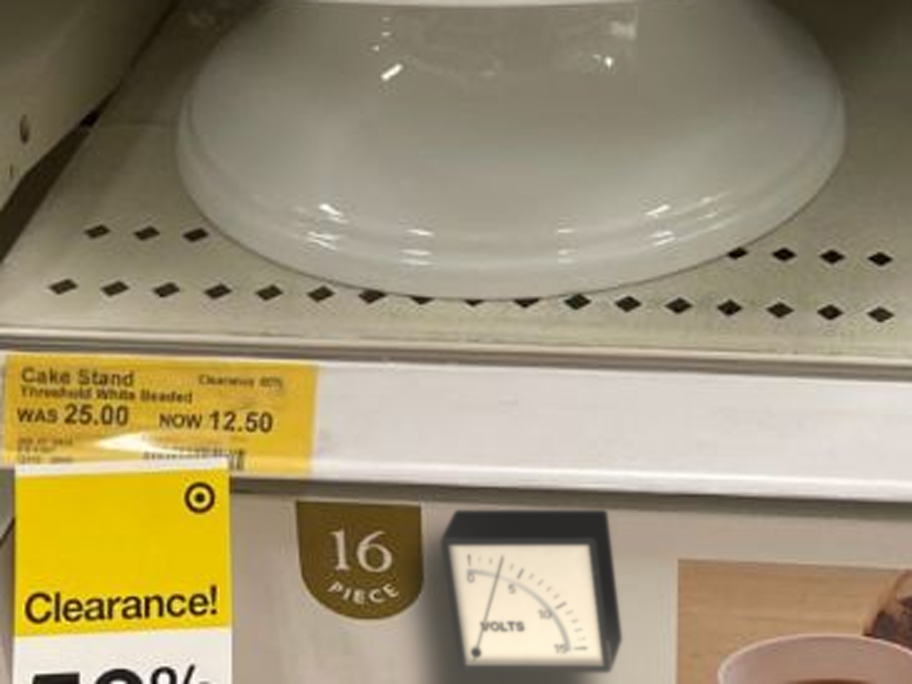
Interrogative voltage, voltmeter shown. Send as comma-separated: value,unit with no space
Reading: 3,V
